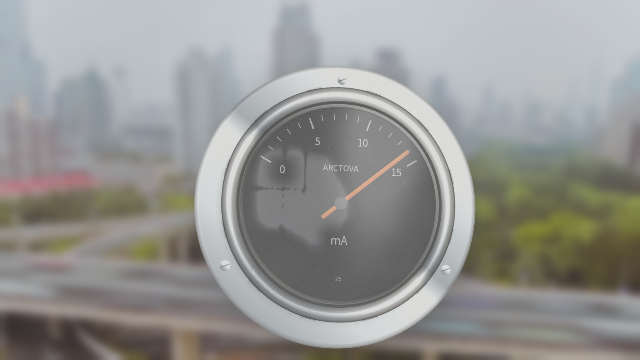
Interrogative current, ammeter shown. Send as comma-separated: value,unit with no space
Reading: 14,mA
